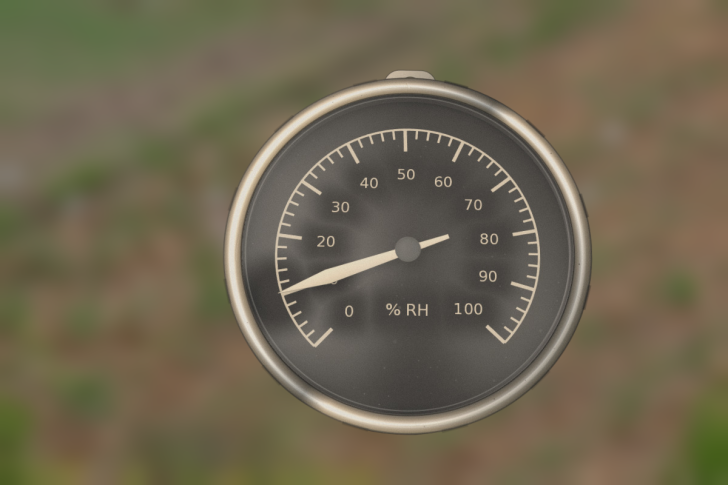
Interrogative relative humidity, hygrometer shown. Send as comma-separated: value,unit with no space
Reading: 10,%
